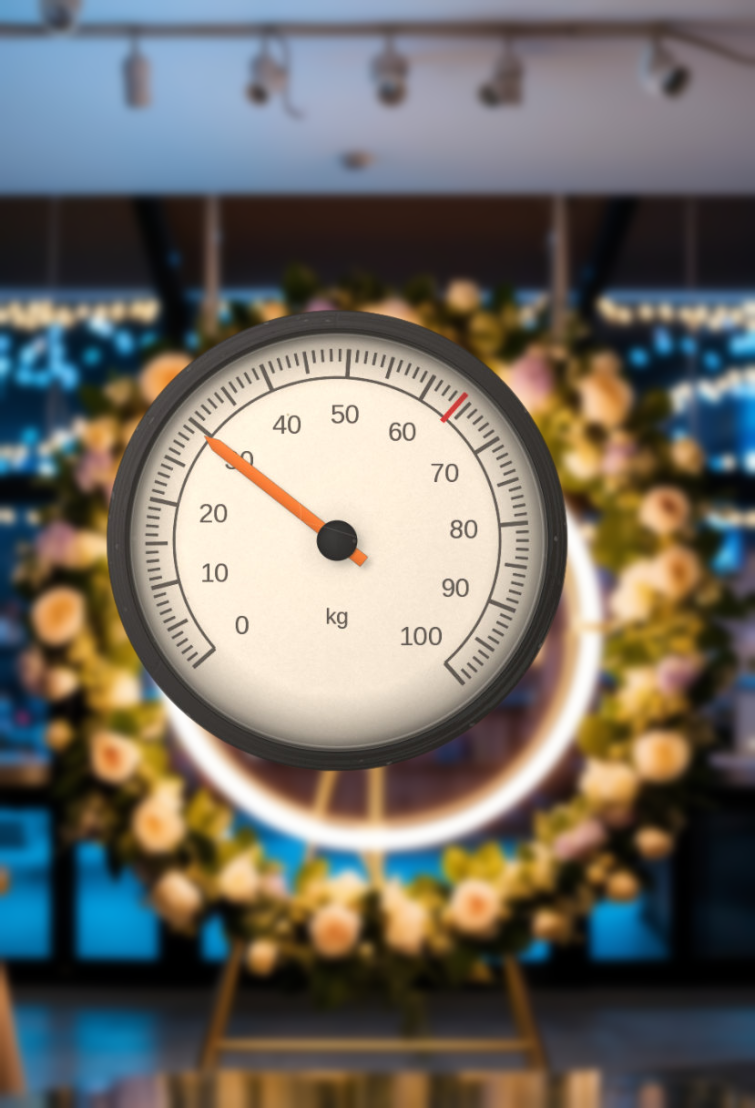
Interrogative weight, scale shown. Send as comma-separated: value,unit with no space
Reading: 29.5,kg
